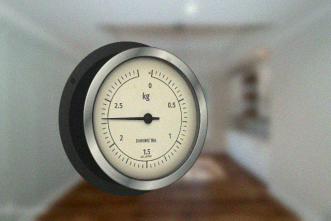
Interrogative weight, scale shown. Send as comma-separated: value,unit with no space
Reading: 2.3,kg
